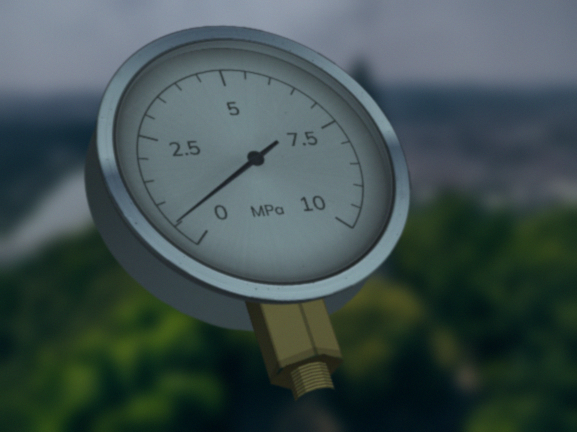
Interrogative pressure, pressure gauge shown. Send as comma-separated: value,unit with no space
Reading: 0.5,MPa
